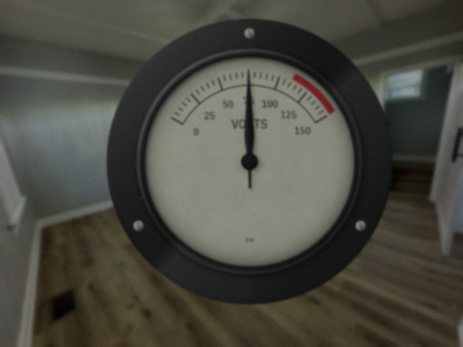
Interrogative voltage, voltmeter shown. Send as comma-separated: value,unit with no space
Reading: 75,V
